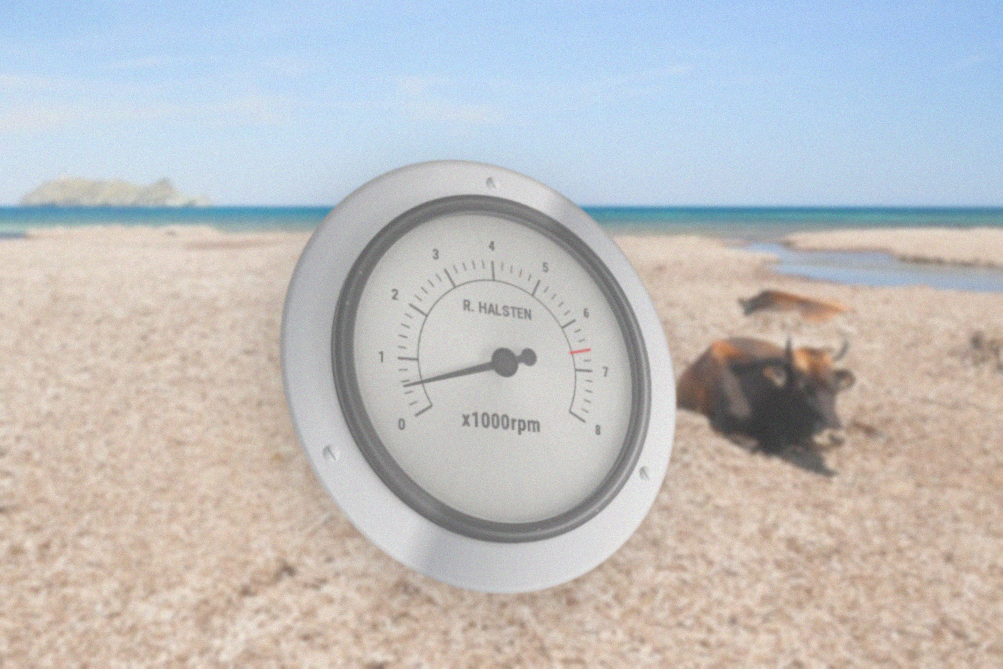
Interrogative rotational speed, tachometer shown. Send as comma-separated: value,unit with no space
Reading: 500,rpm
